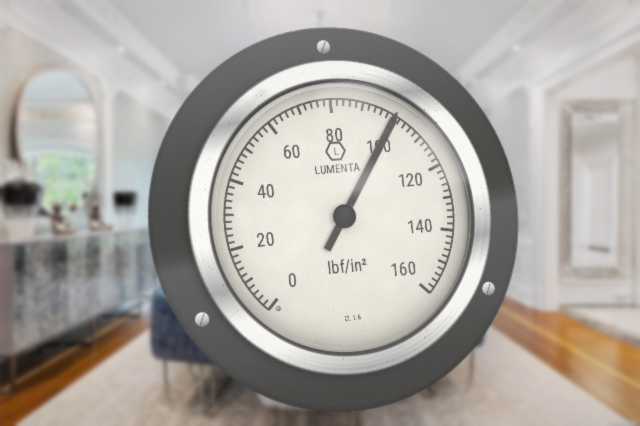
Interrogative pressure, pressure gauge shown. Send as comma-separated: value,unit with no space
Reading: 100,psi
